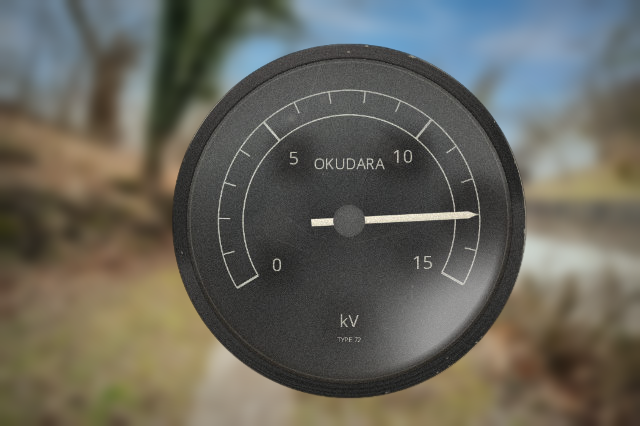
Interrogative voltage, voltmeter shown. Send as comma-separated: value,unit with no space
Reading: 13,kV
